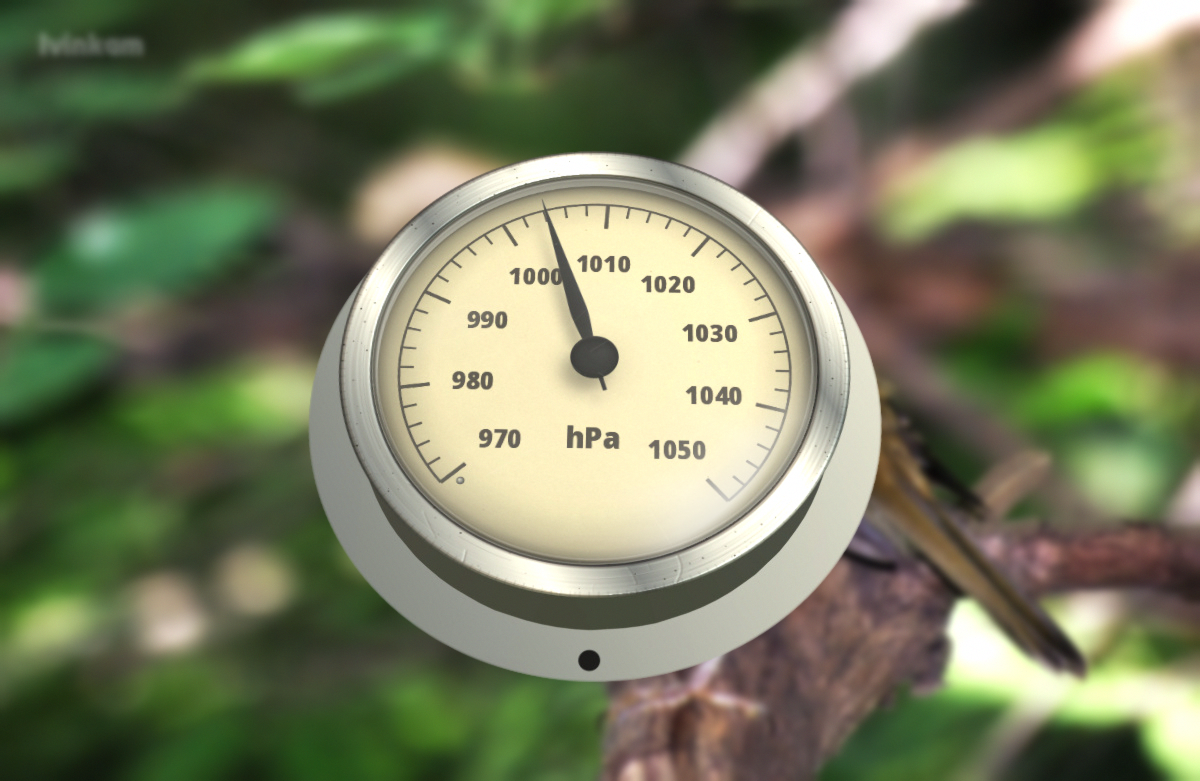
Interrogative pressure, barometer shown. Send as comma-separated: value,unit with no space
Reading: 1004,hPa
